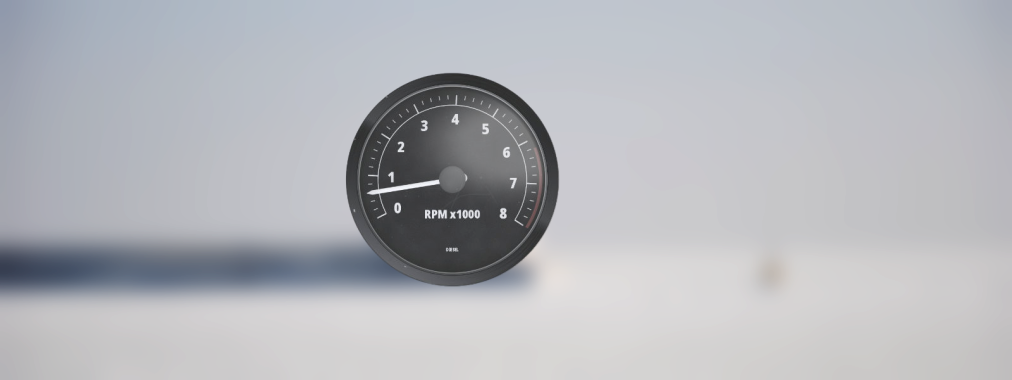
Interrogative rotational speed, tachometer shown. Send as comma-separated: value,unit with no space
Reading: 600,rpm
